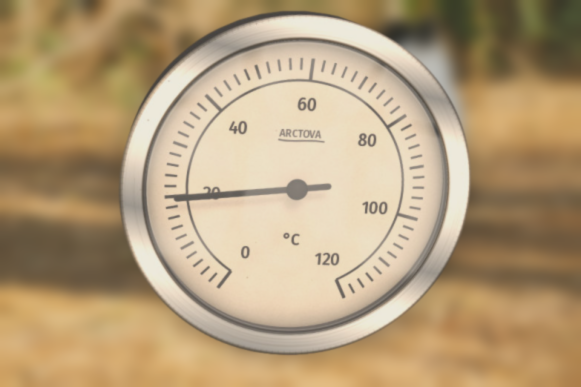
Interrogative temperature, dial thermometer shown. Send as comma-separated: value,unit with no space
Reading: 20,°C
